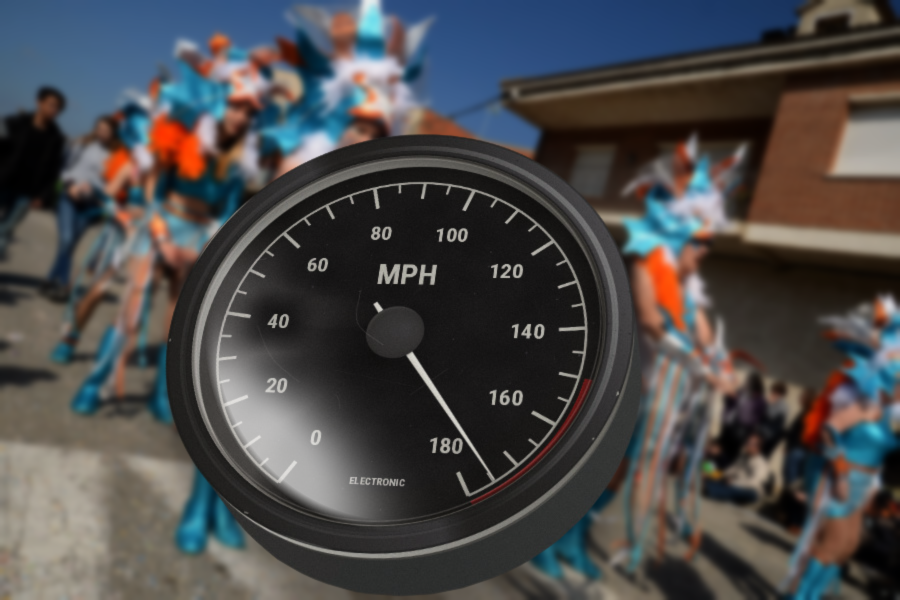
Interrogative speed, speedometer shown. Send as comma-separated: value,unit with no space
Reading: 175,mph
